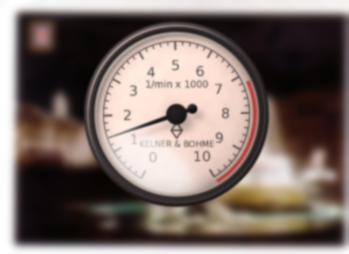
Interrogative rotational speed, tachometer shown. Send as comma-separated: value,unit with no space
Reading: 1400,rpm
